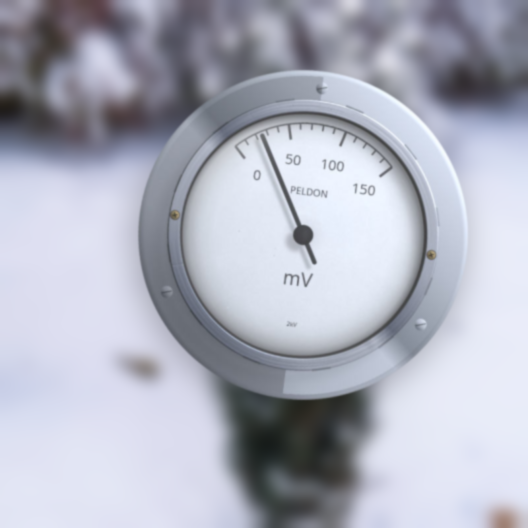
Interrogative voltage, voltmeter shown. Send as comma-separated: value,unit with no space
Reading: 25,mV
